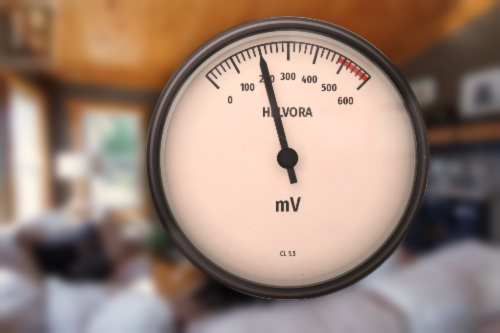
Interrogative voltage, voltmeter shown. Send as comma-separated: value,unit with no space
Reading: 200,mV
